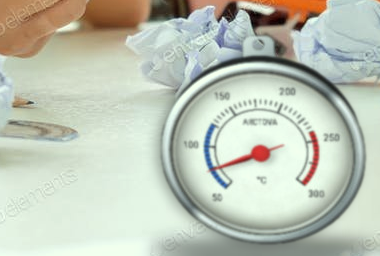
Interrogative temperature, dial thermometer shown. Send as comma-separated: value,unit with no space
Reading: 75,°C
